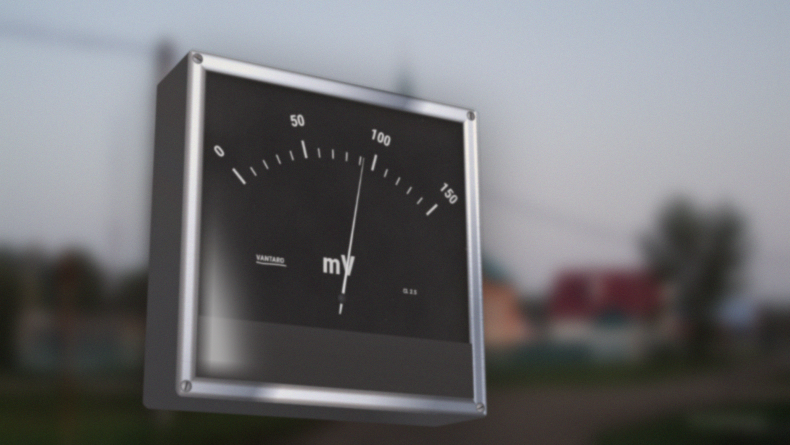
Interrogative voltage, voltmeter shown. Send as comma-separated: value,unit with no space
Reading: 90,mV
